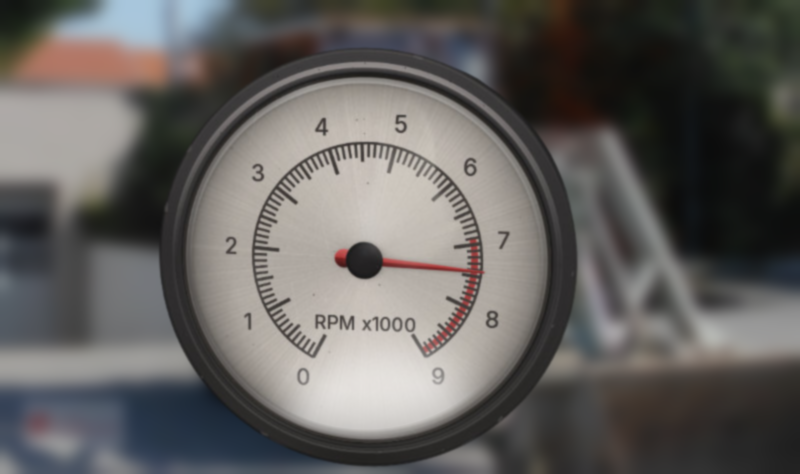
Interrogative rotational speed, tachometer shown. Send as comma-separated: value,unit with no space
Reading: 7400,rpm
